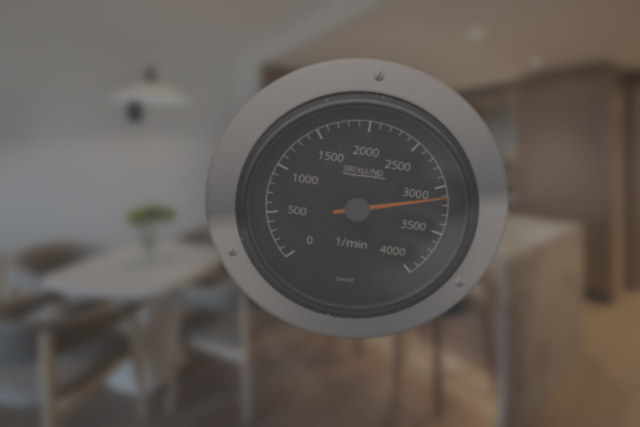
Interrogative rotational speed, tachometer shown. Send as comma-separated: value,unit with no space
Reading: 3100,rpm
